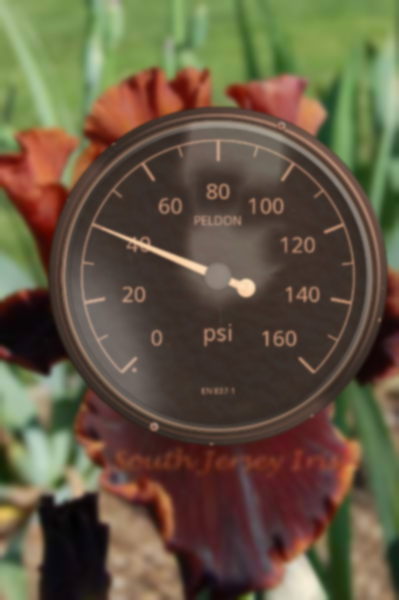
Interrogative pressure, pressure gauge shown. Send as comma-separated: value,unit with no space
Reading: 40,psi
